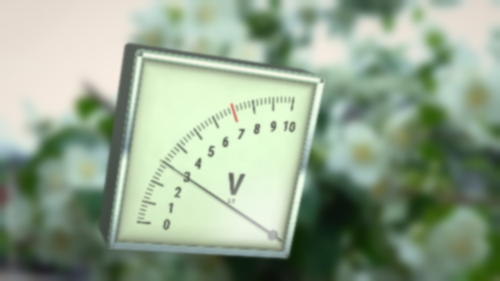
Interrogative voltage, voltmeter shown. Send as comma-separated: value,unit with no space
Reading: 3,V
